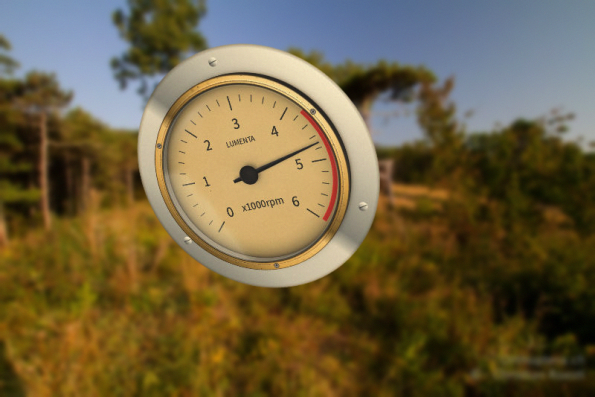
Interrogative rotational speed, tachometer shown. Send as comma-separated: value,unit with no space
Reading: 4700,rpm
